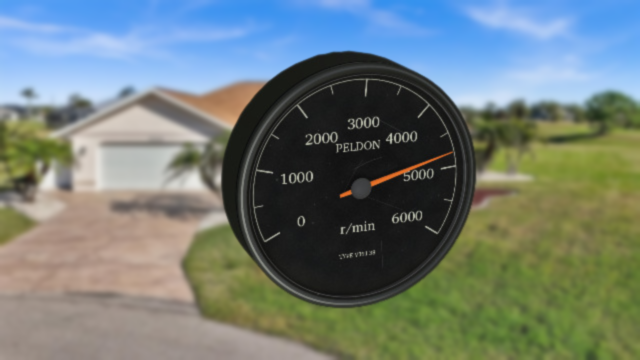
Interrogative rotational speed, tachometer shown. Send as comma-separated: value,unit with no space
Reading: 4750,rpm
